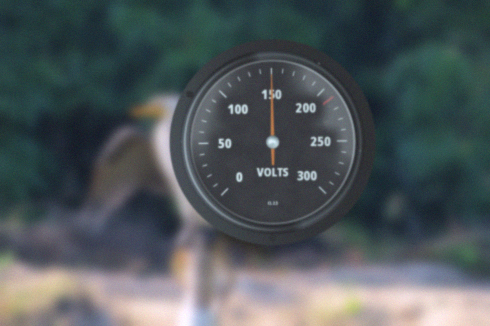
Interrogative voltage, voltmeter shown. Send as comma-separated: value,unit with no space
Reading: 150,V
